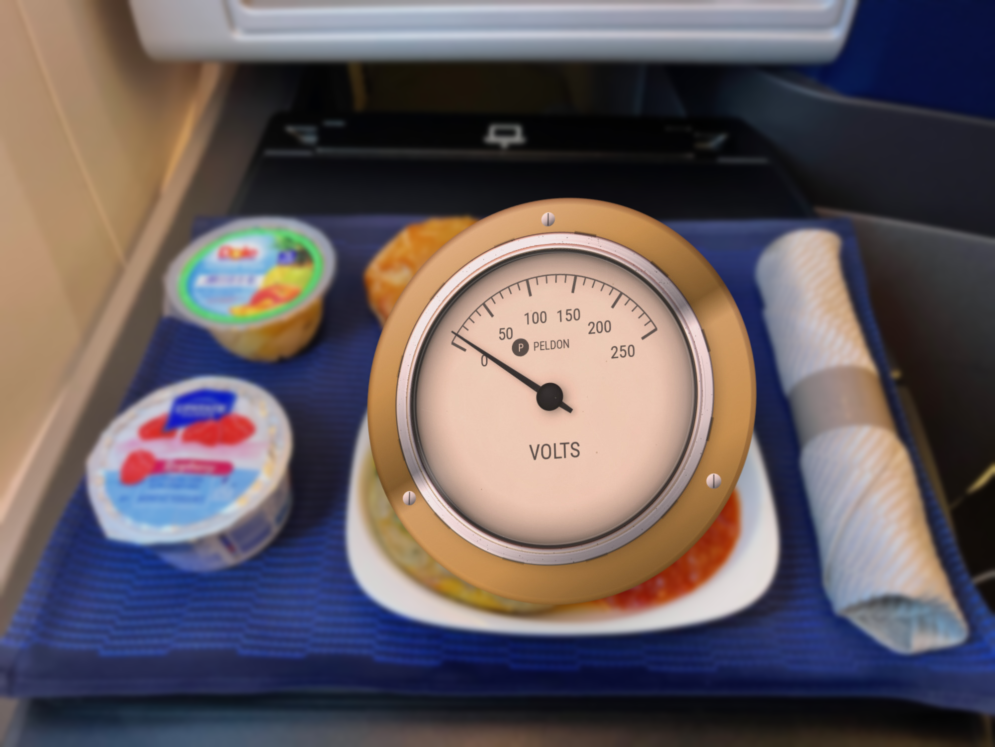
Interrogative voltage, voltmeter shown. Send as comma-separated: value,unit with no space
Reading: 10,V
